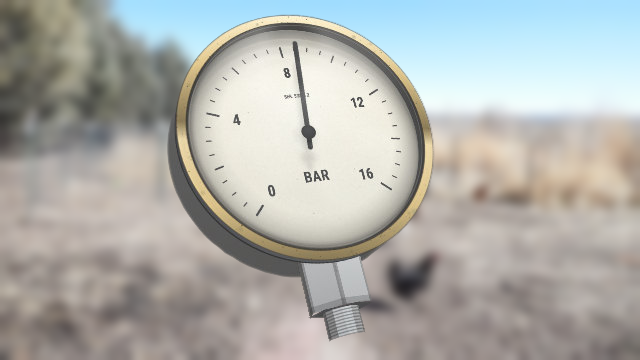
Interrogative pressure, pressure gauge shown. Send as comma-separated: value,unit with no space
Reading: 8.5,bar
